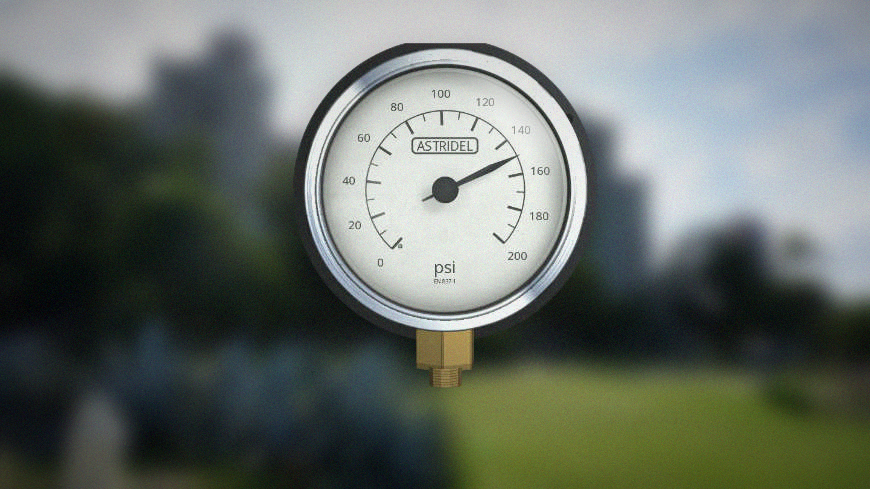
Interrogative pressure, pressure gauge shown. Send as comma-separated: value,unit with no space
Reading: 150,psi
